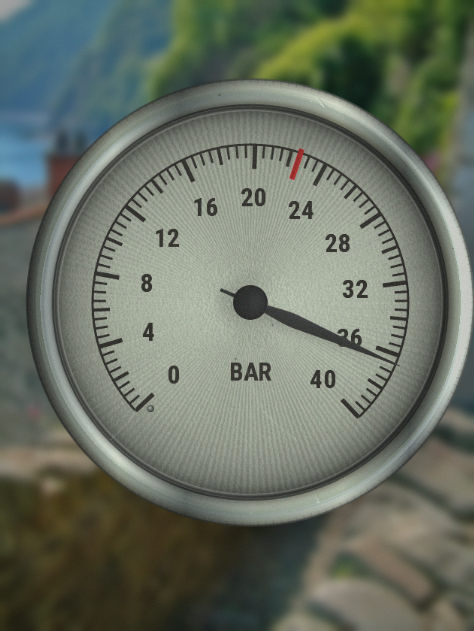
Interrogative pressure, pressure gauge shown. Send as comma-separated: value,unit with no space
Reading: 36.5,bar
